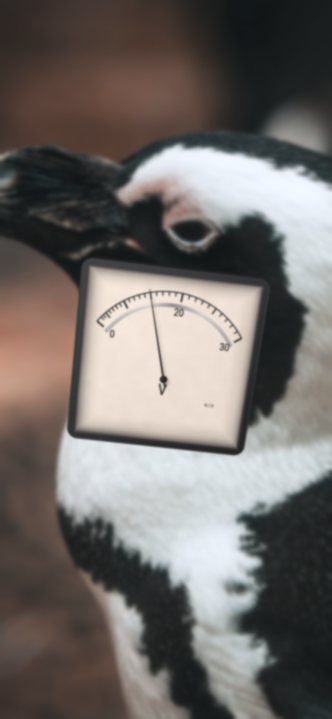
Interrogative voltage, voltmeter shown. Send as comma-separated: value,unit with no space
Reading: 15,V
